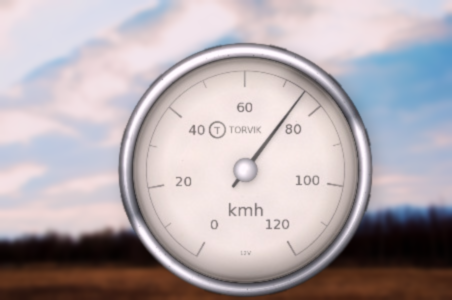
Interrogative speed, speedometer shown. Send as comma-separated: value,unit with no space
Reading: 75,km/h
